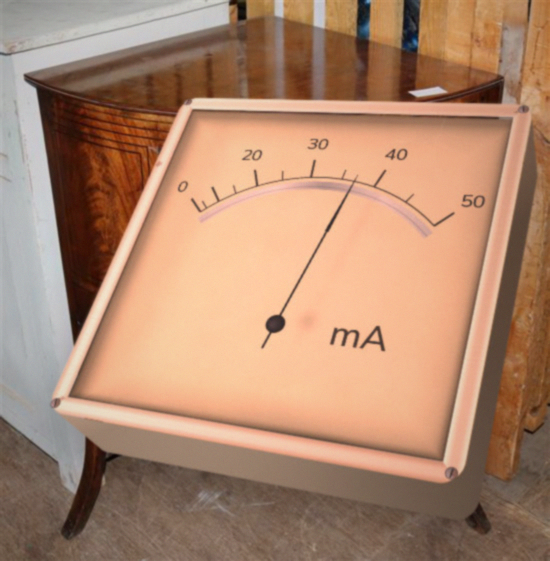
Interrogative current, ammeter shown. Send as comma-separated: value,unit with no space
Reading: 37.5,mA
